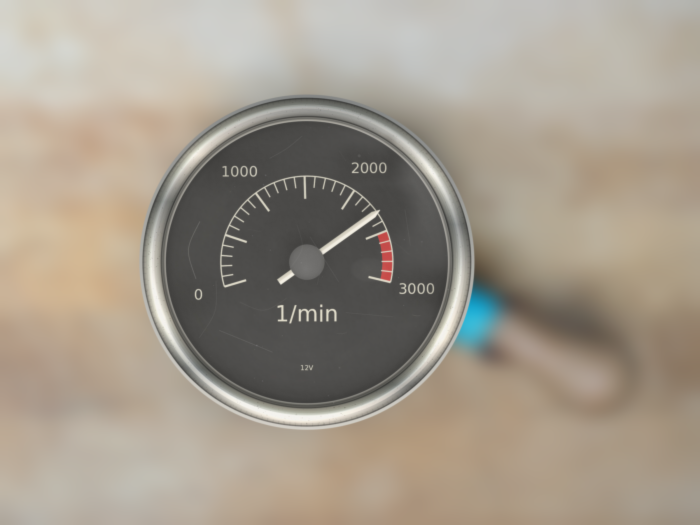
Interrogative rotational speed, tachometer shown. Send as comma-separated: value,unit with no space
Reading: 2300,rpm
